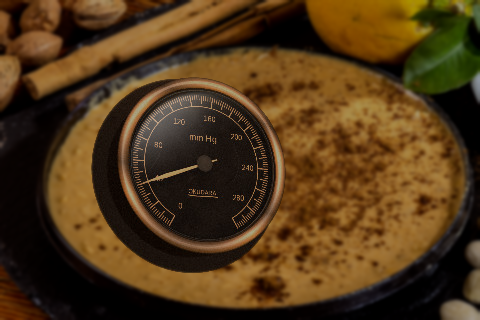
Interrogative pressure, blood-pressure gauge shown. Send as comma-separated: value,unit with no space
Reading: 40,mmHg
